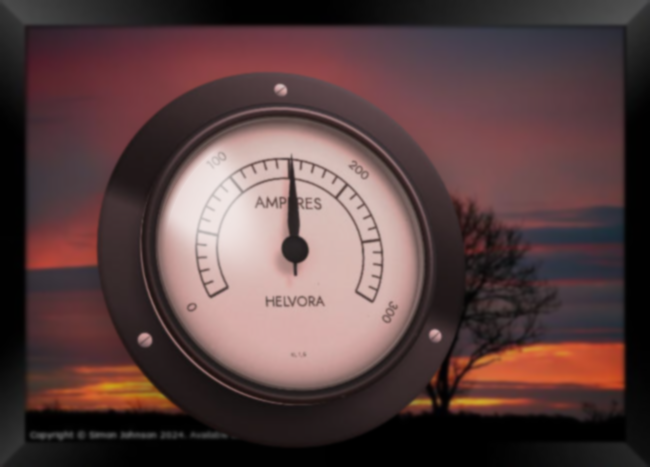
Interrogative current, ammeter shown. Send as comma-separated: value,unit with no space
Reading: 150,A
